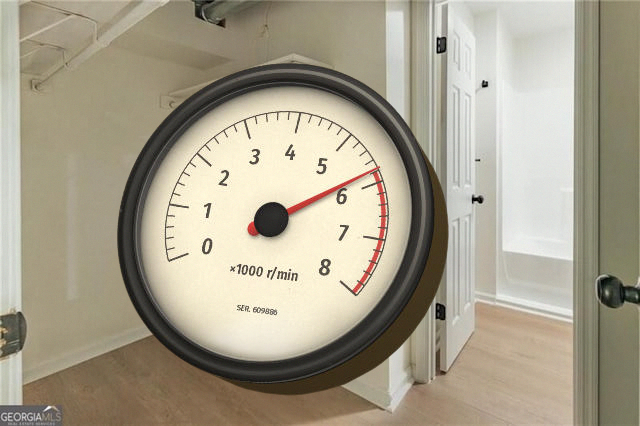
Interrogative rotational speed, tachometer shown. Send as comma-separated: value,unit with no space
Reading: 5800,rpm
